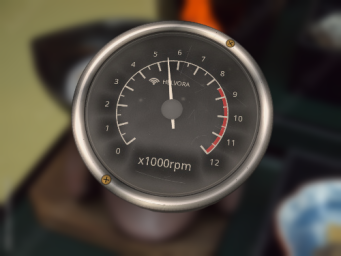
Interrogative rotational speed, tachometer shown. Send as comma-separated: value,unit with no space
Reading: 5500,rpm
